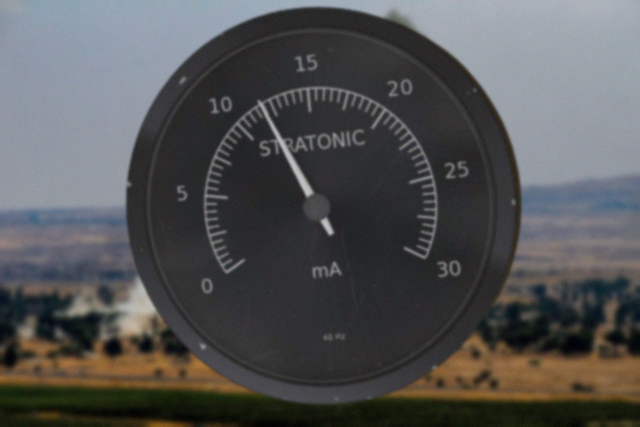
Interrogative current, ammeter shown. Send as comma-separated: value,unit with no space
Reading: 12,mA
